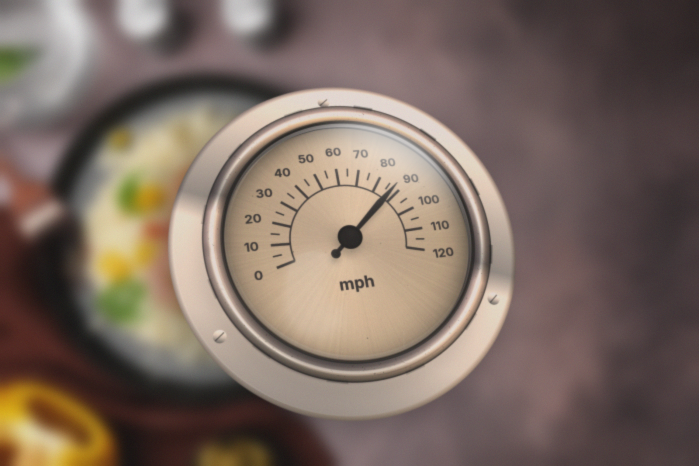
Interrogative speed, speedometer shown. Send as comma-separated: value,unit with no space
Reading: 87.5,mph
